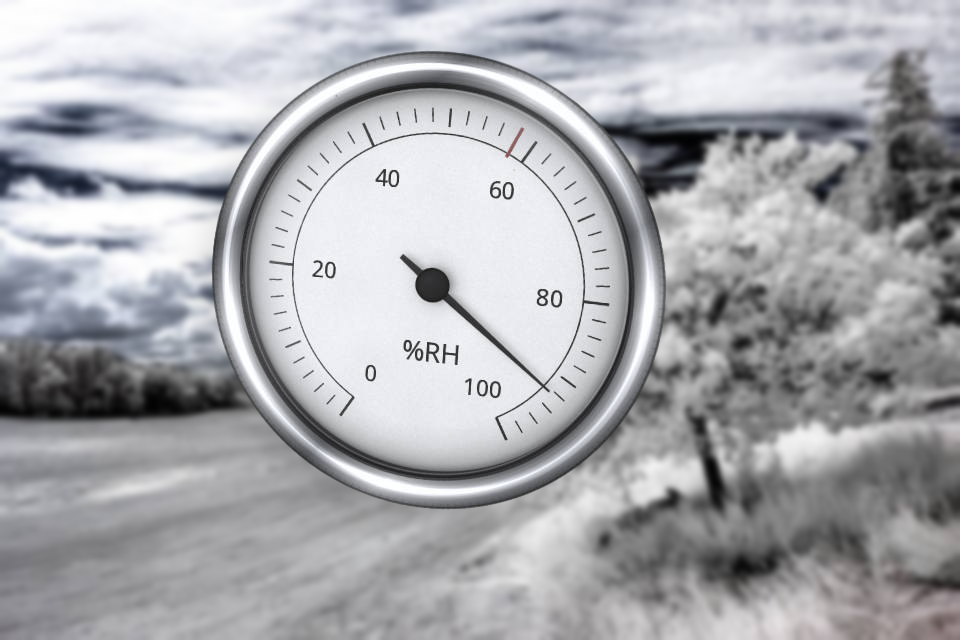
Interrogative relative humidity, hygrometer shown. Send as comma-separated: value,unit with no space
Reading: 92,%
